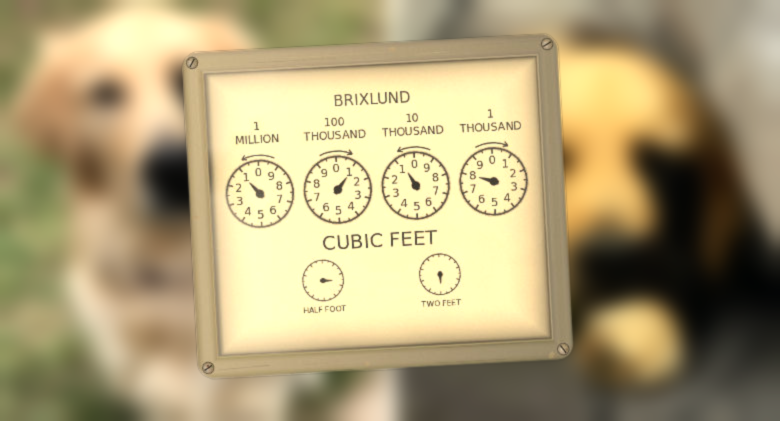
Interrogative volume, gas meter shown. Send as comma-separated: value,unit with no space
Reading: 110800,ft³
